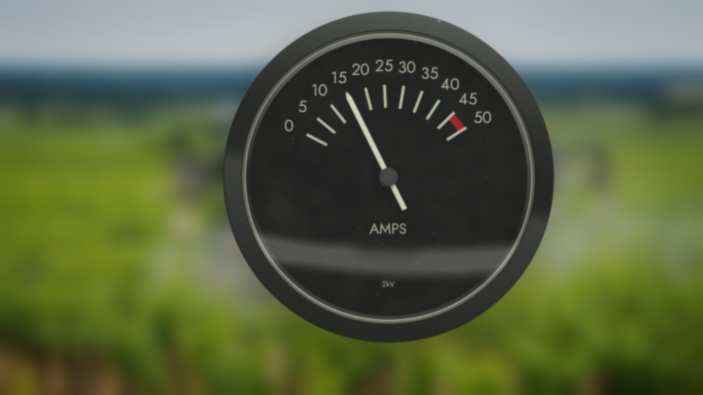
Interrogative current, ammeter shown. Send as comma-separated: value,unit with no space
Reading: 15,A
